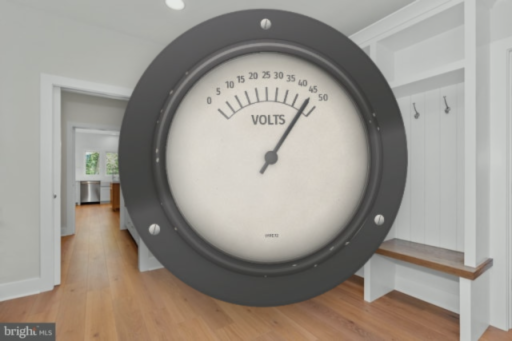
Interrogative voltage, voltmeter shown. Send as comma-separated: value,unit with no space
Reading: 45,V
